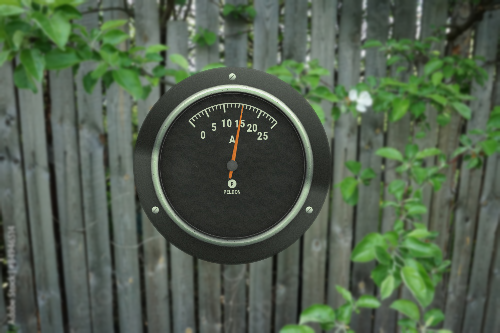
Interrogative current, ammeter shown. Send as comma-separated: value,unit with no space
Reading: 15,A
